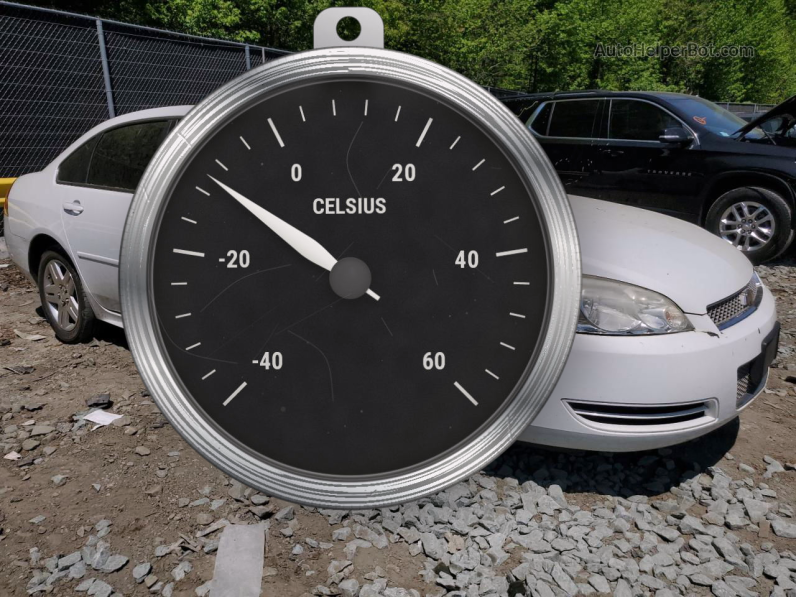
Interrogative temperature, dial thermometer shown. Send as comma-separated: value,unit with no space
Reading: -10,°C
